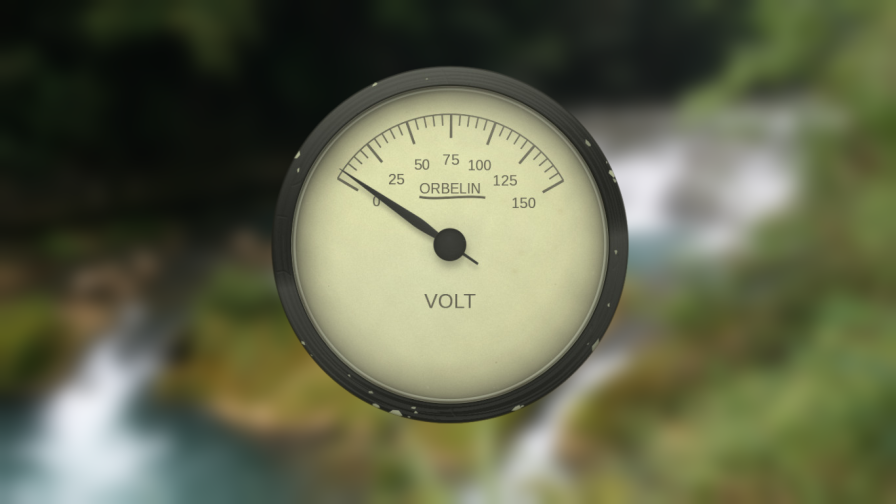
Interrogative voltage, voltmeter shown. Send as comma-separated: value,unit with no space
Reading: 5,V
